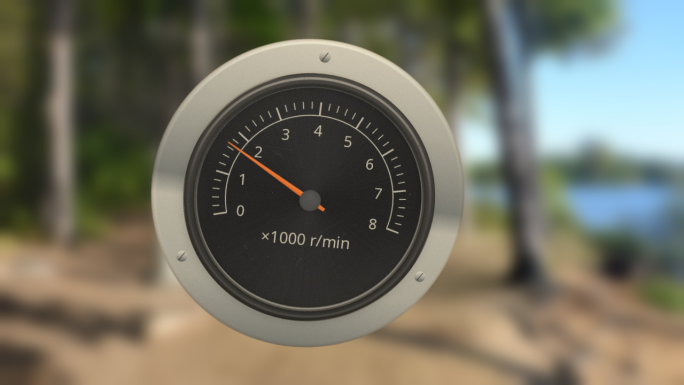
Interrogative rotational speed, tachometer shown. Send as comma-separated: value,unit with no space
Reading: 1700,rpm
